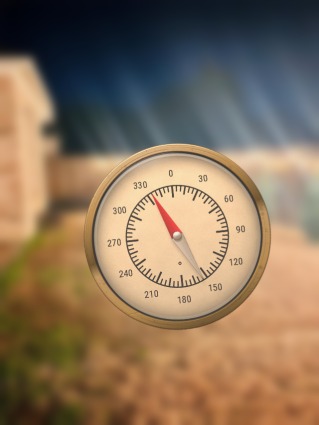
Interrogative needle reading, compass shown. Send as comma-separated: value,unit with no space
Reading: 335,°
